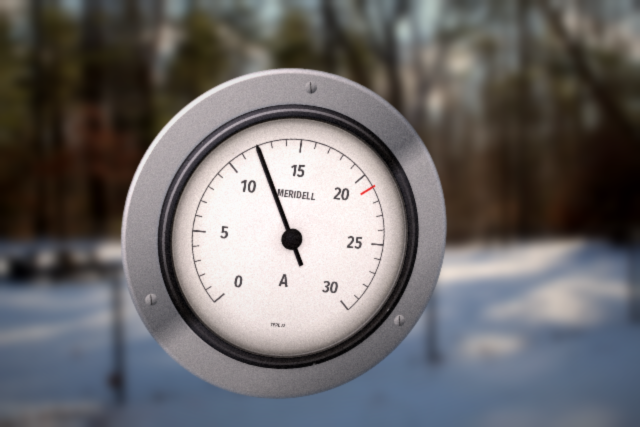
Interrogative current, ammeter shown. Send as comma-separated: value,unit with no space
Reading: 12,A
